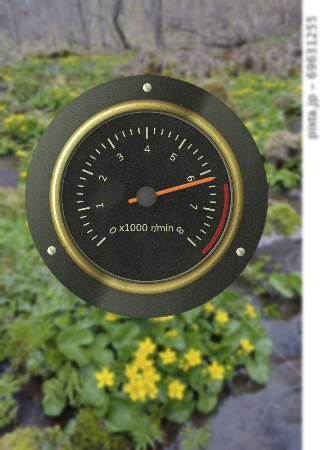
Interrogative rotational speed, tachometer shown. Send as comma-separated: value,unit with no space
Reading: 6200,rpm
